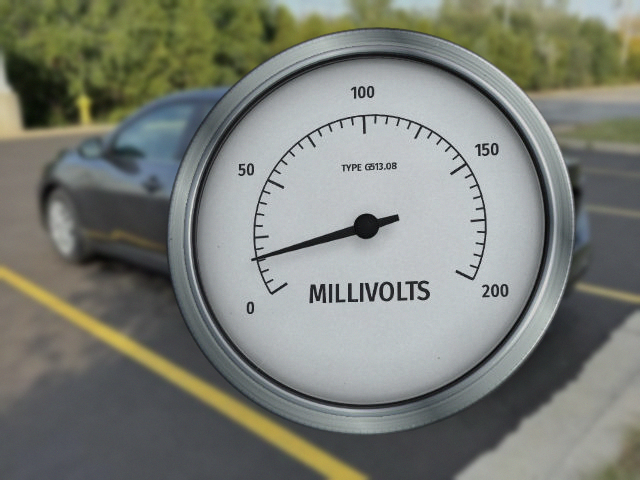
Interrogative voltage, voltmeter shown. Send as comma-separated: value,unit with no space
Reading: 15,mV
